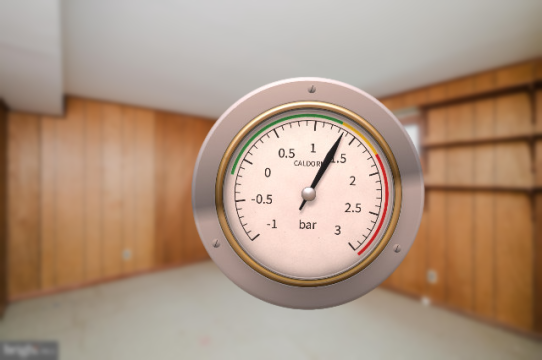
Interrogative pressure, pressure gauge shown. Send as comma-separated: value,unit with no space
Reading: 1.35,bar
